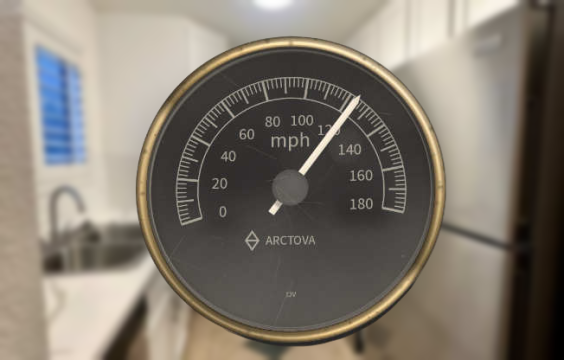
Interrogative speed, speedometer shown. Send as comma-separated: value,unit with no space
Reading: 124,mph
